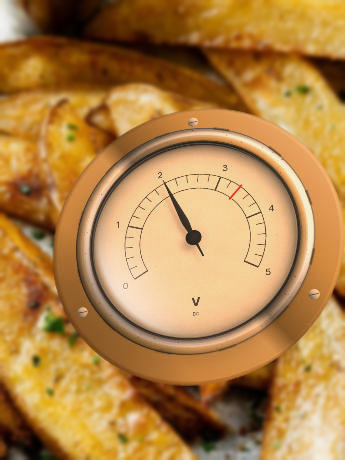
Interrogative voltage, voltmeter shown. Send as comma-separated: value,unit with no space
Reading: 2,V
